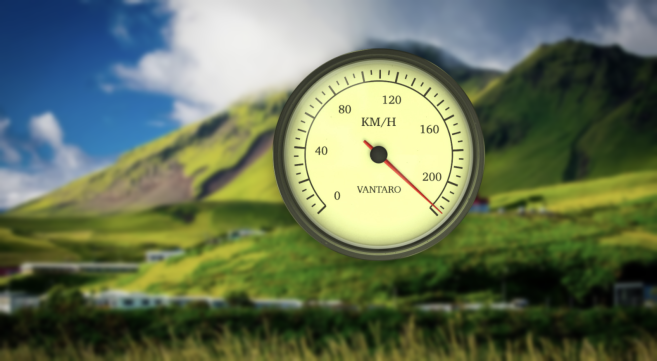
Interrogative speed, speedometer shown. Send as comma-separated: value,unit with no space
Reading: 217.5,km/h
